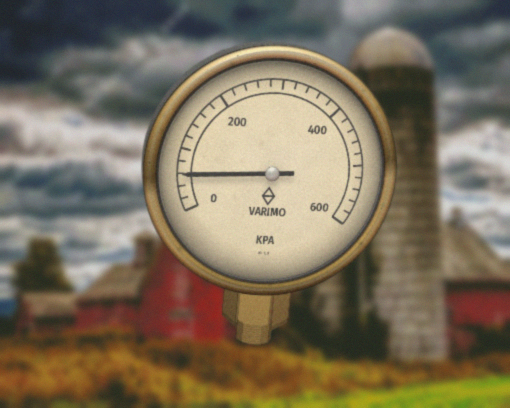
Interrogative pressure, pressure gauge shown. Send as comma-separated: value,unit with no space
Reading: 60,kPa
